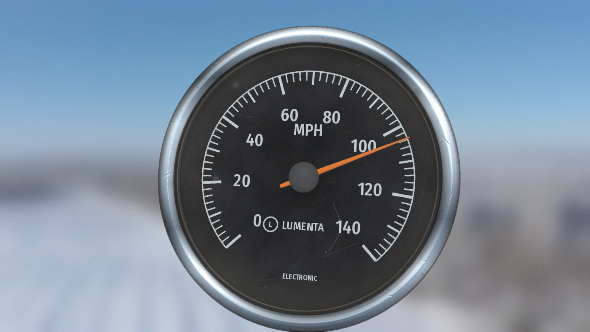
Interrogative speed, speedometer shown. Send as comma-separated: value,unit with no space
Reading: 104,mph
